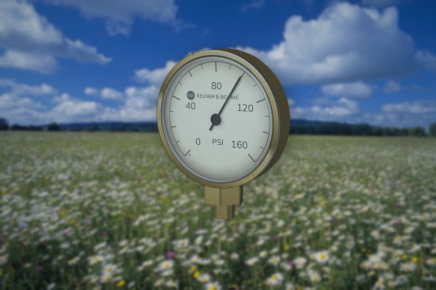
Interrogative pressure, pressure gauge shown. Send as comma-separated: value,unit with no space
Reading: 100,psi
